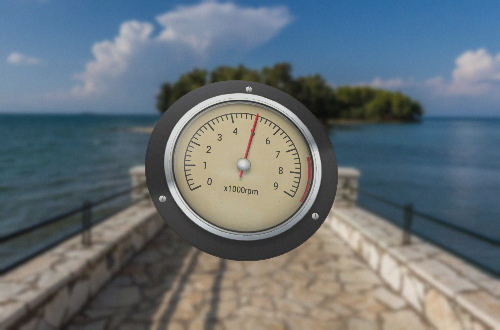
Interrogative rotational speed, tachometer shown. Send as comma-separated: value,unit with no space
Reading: 5000,rpm
